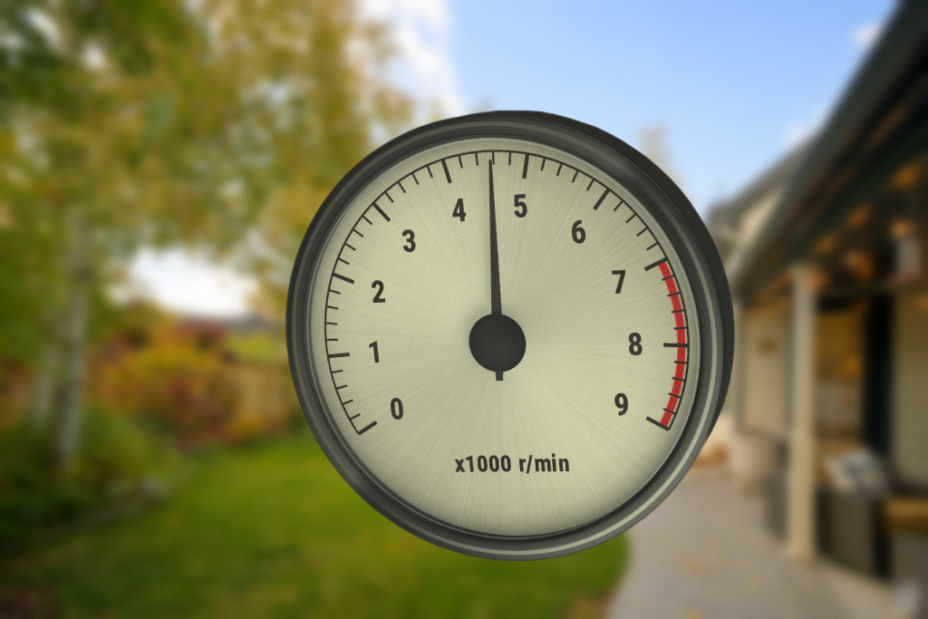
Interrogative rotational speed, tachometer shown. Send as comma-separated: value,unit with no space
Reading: 4600,rpm
